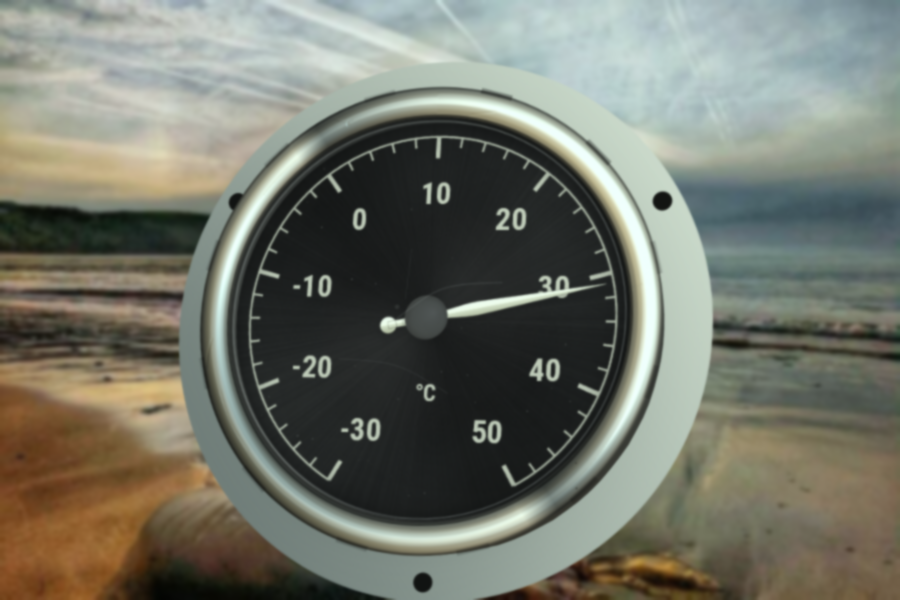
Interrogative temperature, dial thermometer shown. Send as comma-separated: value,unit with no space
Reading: 31,°C
